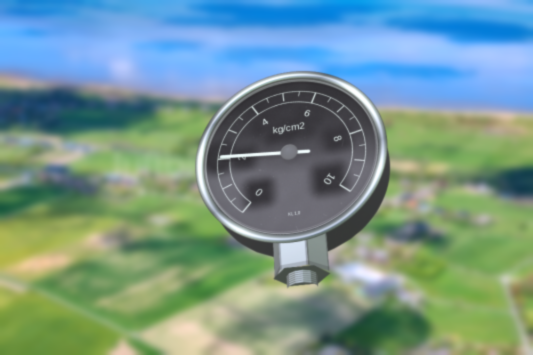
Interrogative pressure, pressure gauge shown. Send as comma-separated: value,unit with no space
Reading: 2,kg/cm²
